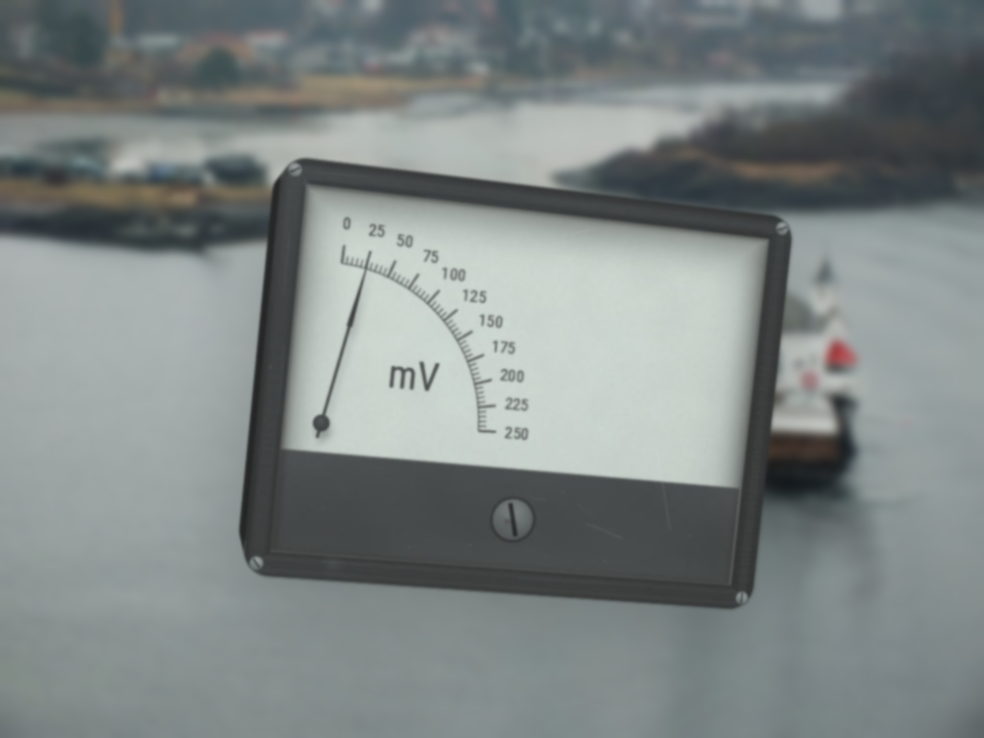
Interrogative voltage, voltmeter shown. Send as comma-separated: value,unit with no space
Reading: 25,mV
